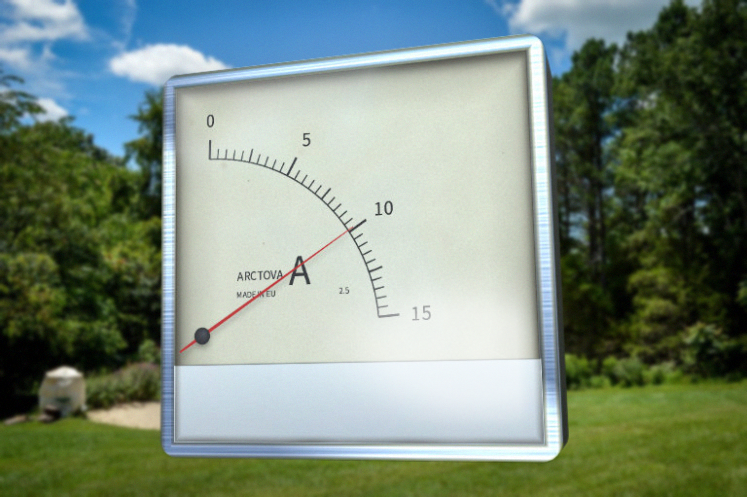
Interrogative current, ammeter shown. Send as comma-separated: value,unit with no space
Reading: 10,A
